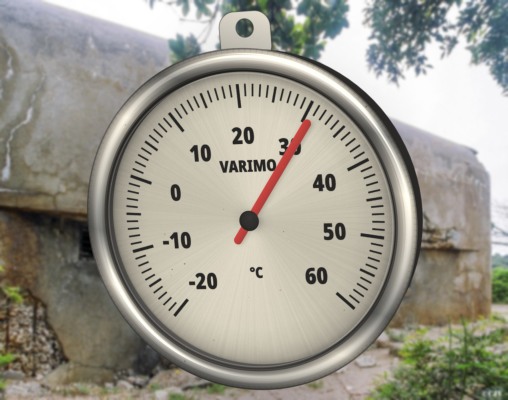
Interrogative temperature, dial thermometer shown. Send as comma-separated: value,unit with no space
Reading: 31,°C
